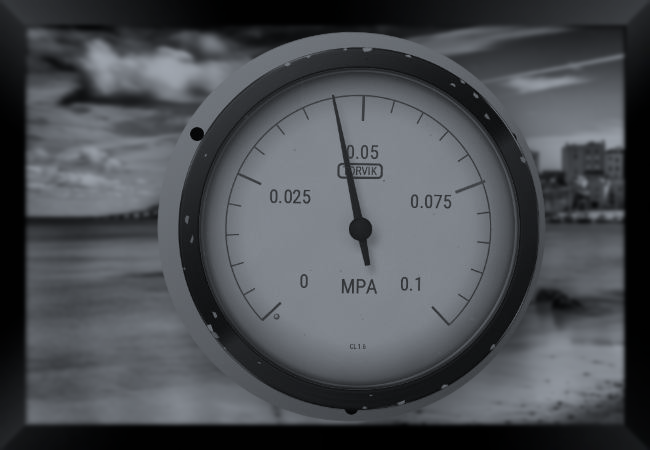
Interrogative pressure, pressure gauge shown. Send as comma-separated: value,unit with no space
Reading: 0.045,MPa
